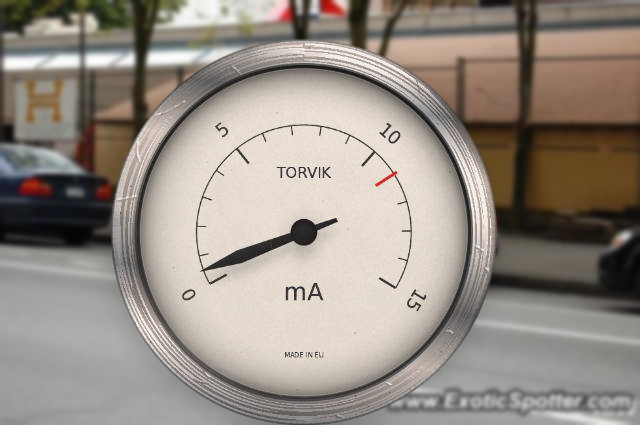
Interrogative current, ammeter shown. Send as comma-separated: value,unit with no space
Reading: 0.5,mA
